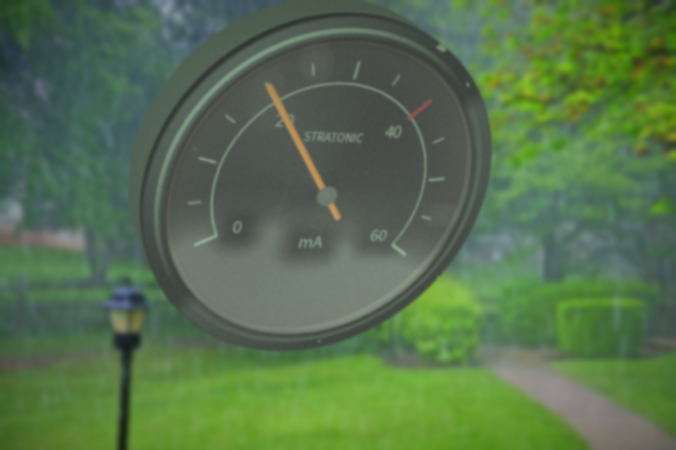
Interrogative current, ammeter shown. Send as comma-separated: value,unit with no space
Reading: 20,mA
